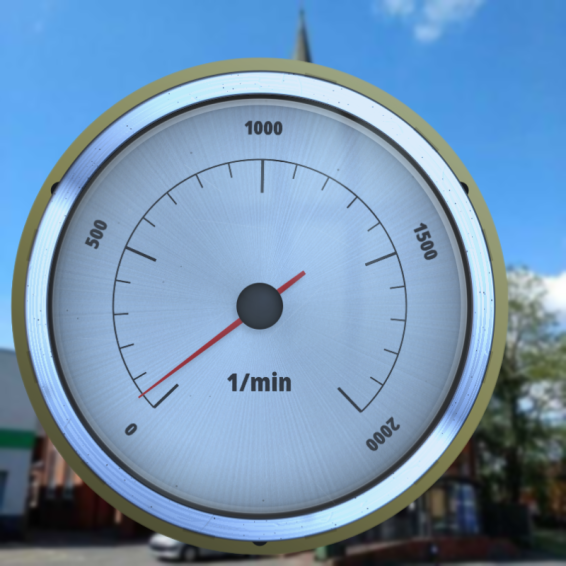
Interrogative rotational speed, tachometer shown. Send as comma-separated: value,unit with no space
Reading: 50,rpm
